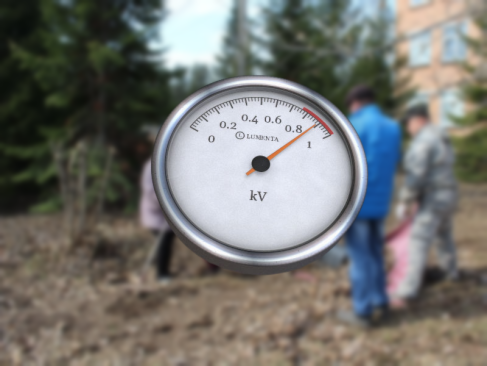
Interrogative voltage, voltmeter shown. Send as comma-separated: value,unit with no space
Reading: 0.9,kV
